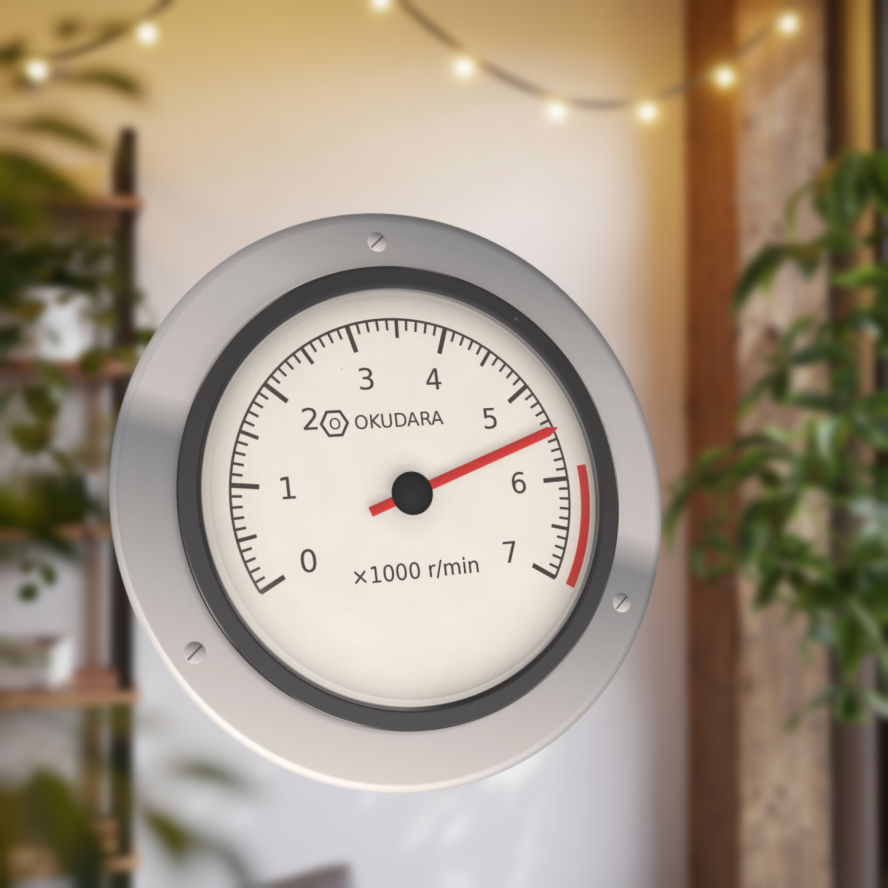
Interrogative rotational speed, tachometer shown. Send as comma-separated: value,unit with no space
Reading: 5500,rpm
